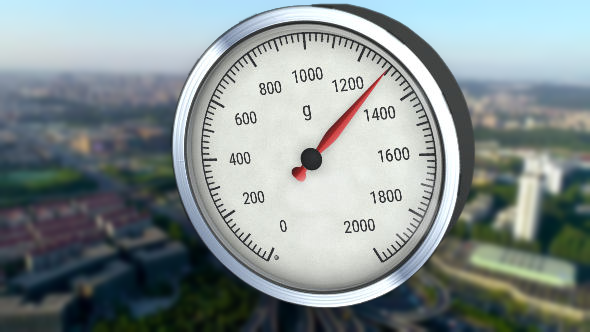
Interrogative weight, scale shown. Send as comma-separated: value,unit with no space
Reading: 1300,g
